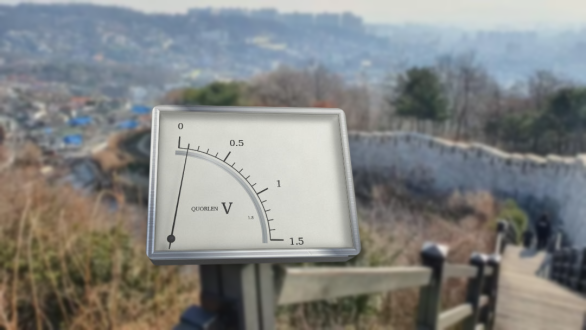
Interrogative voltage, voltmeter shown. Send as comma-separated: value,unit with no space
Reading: 0.1,V
